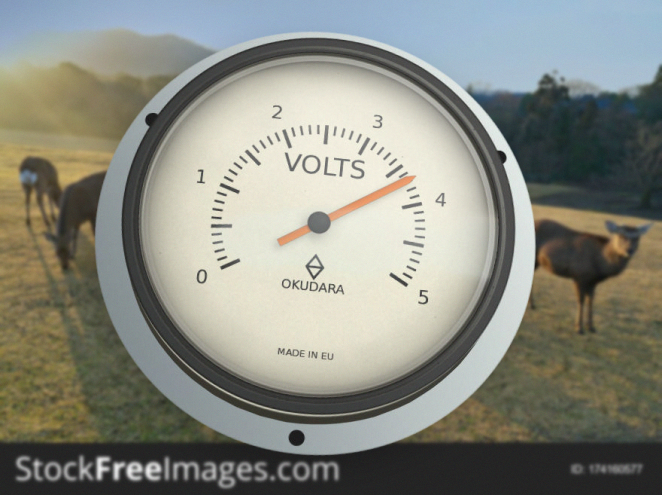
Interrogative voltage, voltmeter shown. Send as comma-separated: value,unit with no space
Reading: 3.7,V
